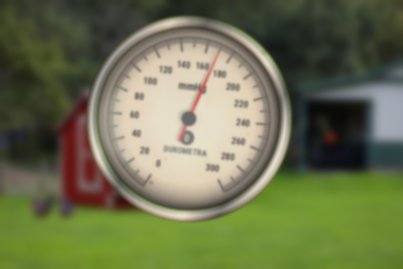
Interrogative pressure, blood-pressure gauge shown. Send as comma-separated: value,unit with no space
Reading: 170,mmHg
